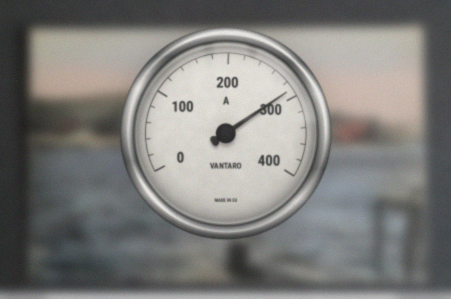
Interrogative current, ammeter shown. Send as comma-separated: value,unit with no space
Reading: 290,A
